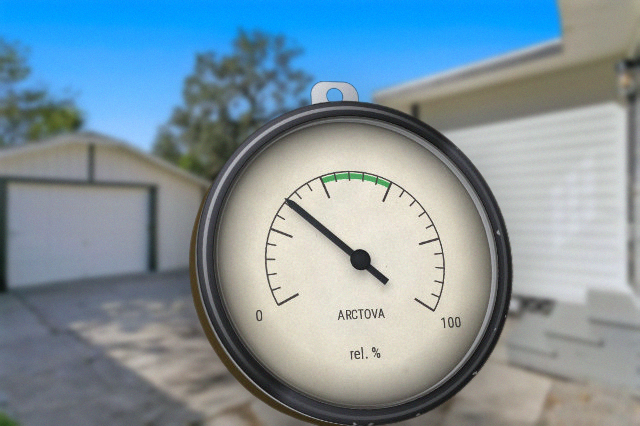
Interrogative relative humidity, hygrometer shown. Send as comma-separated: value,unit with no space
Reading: 28,%
